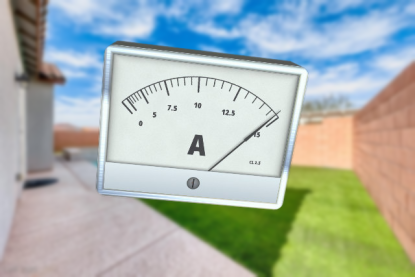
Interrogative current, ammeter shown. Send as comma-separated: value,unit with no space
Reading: 14.75,A
